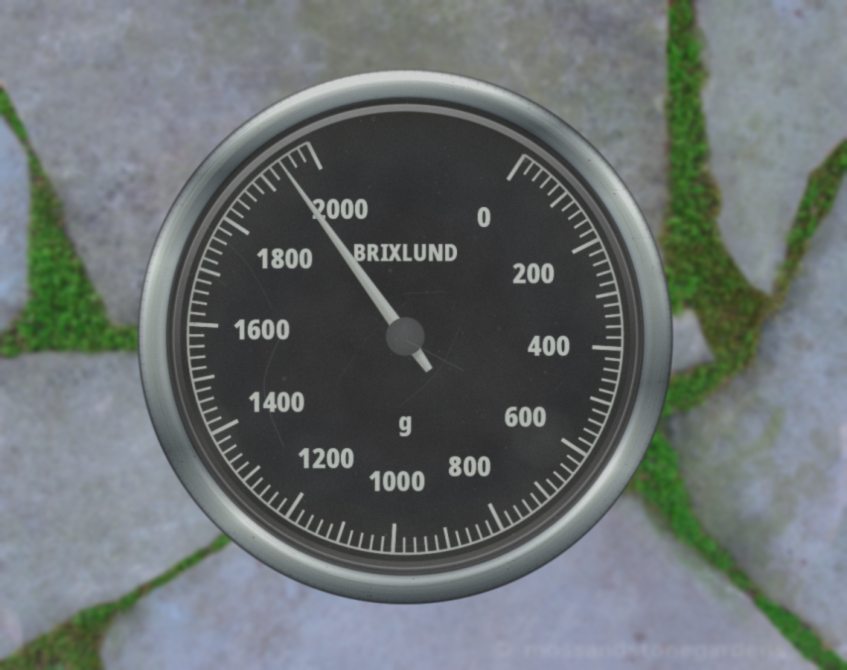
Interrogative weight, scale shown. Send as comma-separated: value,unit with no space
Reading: 1940,g
